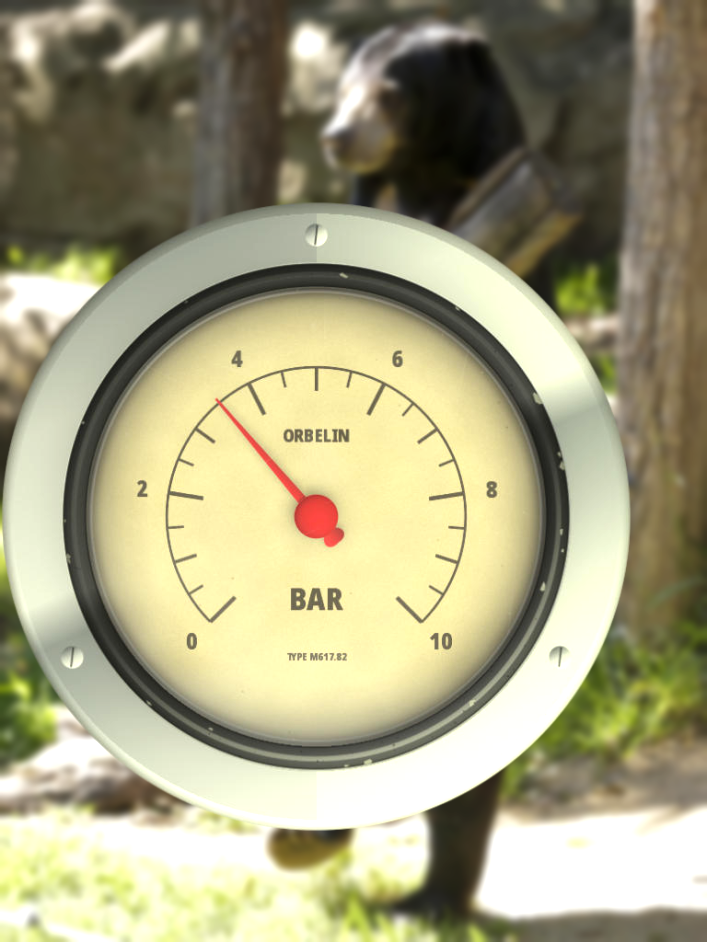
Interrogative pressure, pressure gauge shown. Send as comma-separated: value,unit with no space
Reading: 3.5,bar
